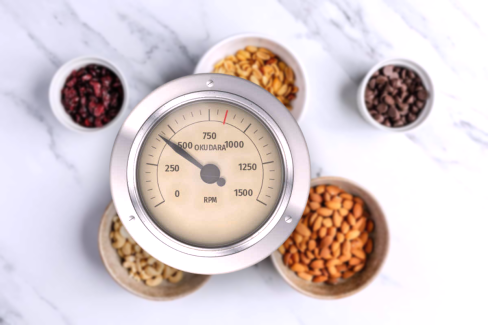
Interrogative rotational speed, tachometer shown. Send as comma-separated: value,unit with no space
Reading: 425,rpm
